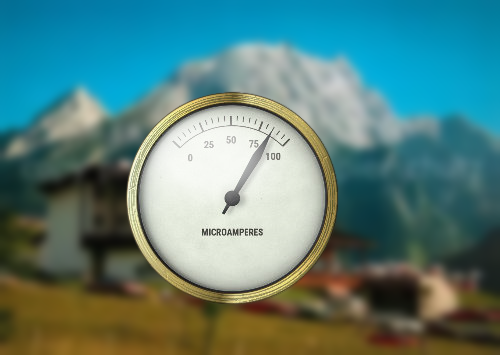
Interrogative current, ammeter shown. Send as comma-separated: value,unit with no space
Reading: 85,µA
